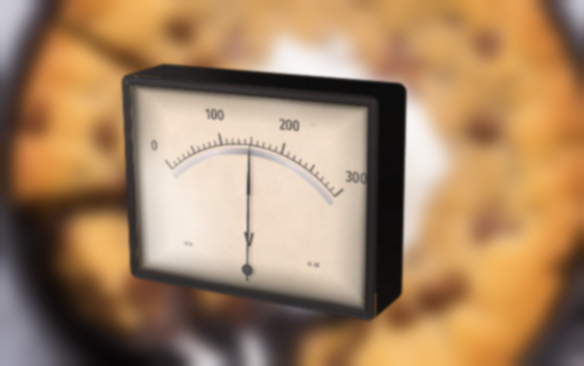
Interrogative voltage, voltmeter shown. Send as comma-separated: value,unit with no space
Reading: 150,V
